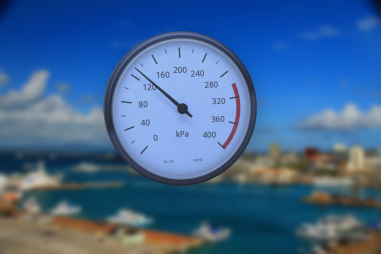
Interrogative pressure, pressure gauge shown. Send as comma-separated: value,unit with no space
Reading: 130,kPa
